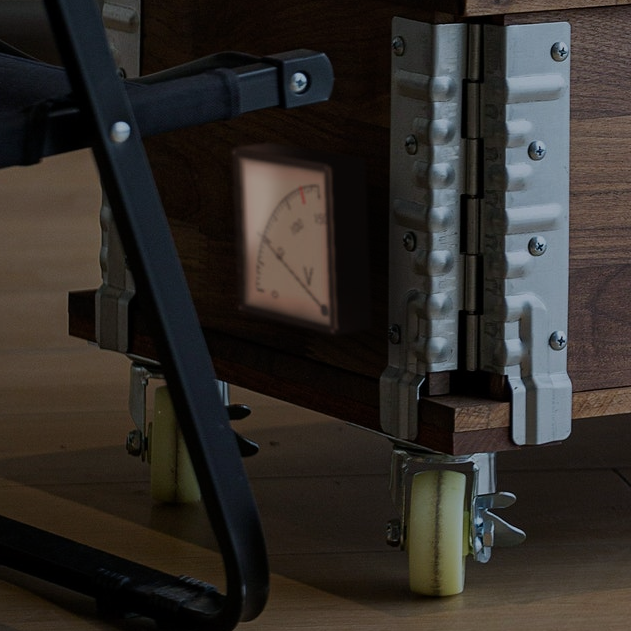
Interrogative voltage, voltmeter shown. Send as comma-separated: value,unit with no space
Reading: 50,V
